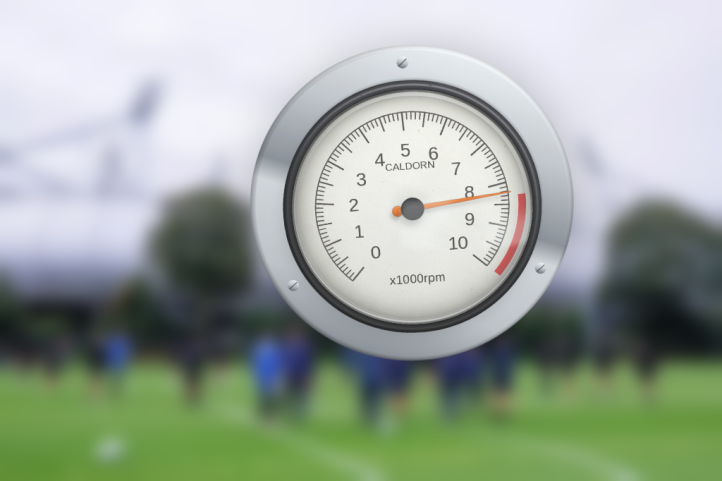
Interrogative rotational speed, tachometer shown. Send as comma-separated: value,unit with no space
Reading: 8200,rpm
